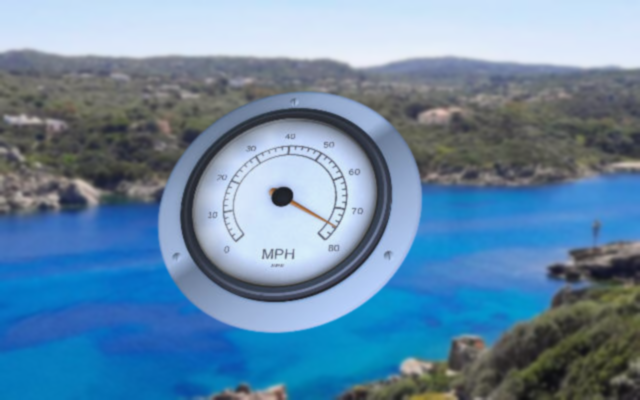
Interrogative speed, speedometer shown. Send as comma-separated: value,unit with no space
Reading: 76,mph
